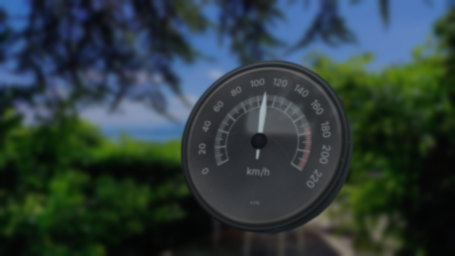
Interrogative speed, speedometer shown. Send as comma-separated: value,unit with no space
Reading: 110,km/h
